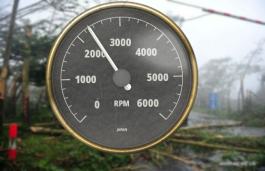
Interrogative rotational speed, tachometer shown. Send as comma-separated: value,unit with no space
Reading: 2300,rpm
